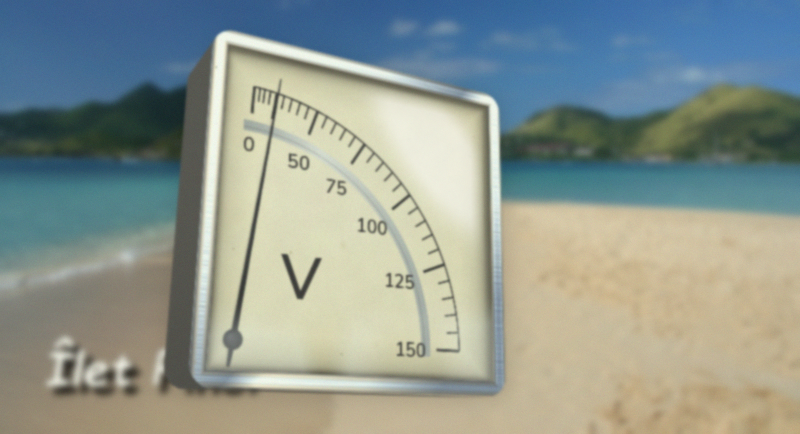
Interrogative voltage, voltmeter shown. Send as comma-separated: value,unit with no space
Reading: 25,V
